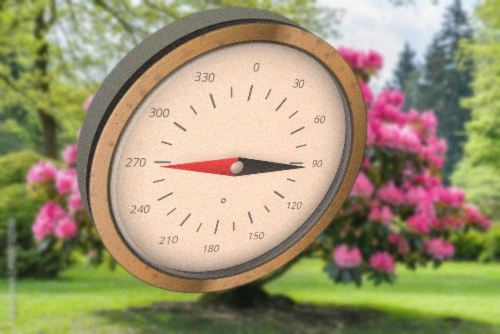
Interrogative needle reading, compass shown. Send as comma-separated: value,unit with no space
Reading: 270,°
